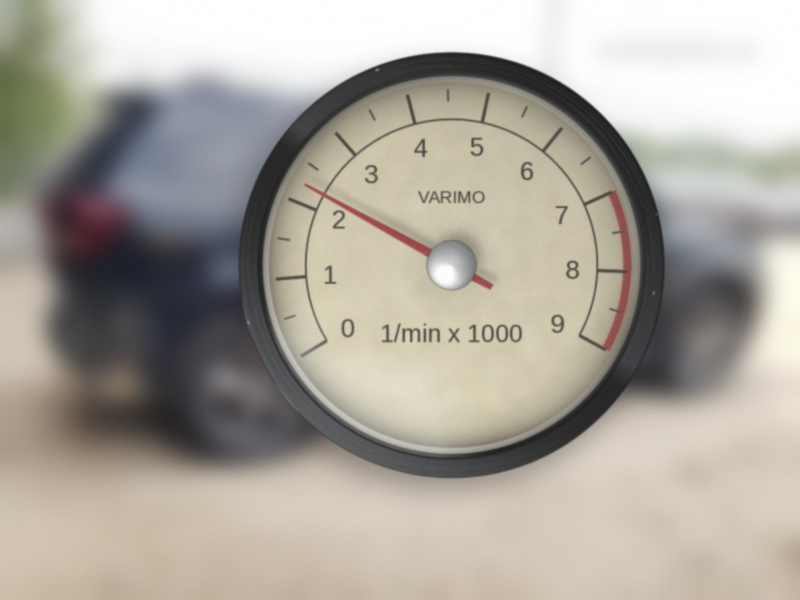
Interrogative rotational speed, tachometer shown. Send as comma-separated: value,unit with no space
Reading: 2250,rpm
